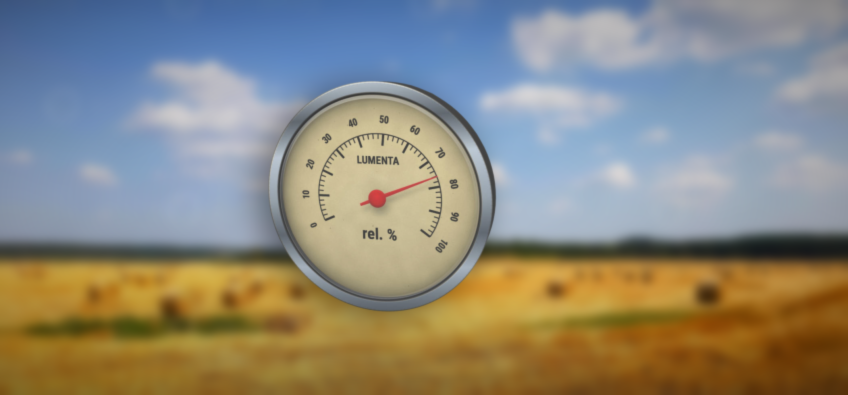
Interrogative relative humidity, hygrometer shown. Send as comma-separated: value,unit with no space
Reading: 76,%
